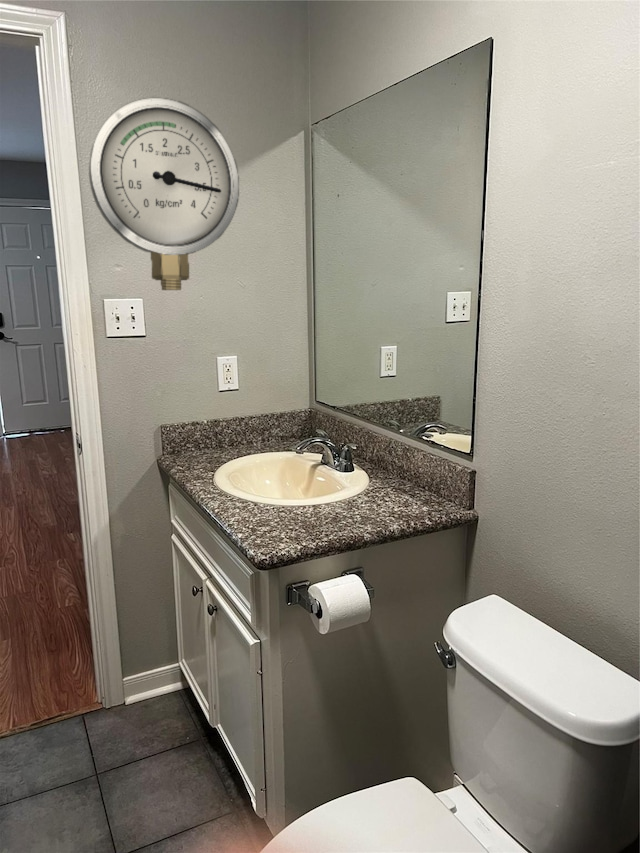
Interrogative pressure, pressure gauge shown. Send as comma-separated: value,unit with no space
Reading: 3.5,kg/cm²
